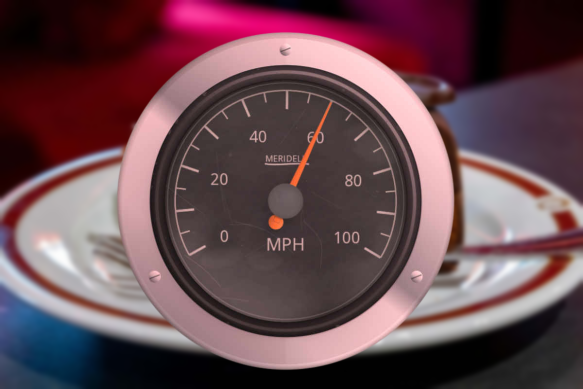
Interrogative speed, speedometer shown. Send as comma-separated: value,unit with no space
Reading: 60,mph
